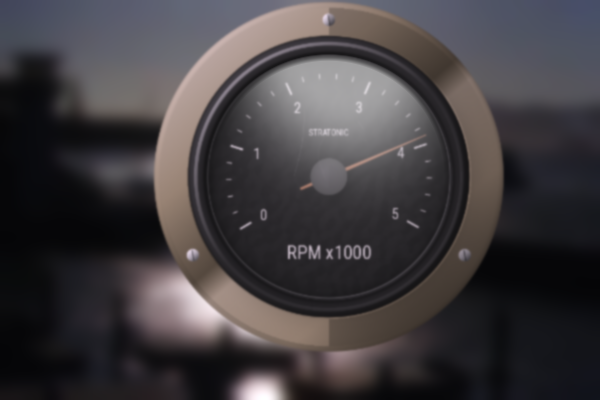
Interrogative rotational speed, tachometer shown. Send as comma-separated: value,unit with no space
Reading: 3900,rpm
